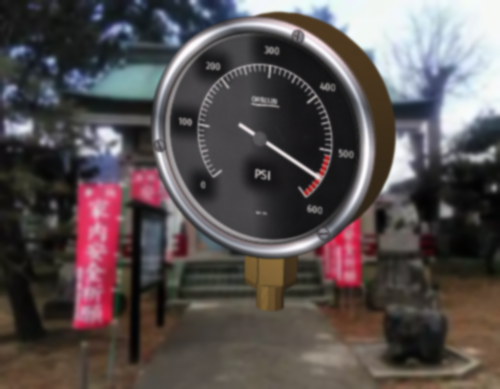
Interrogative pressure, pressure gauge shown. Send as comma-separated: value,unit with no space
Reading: 550,psi
